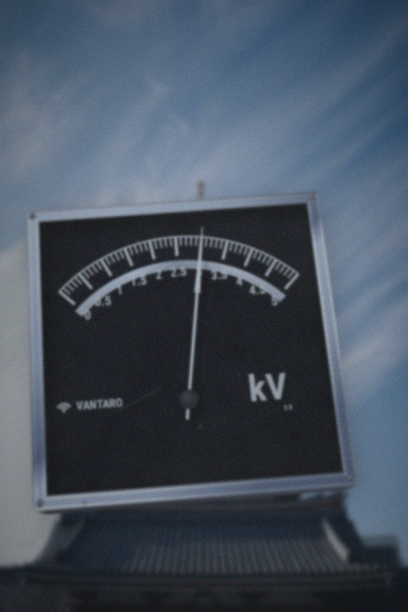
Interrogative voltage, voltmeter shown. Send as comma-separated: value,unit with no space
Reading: 3,kV
